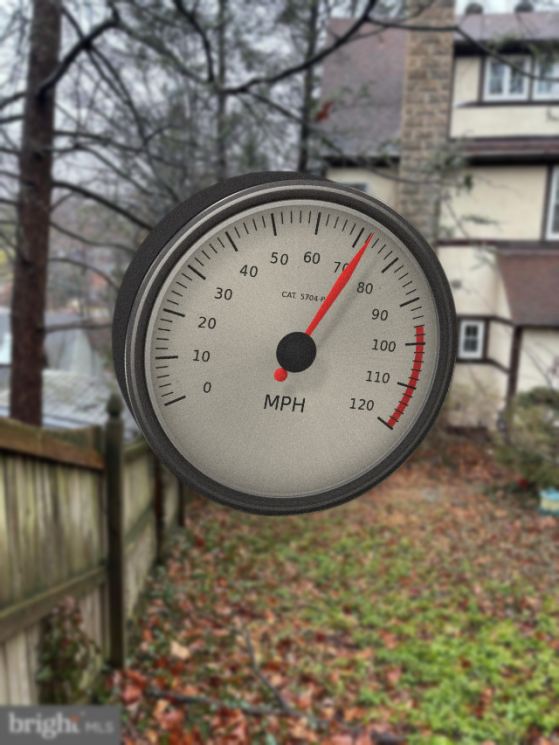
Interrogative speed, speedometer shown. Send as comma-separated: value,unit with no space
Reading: 72,mph
